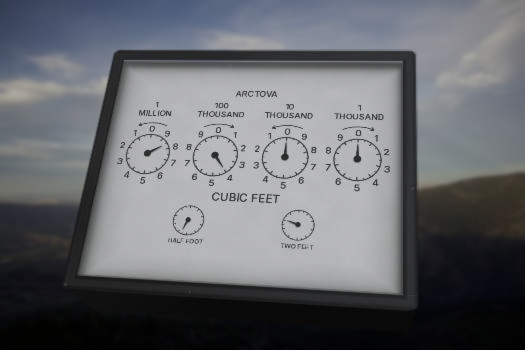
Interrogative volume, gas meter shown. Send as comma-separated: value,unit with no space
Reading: 840000,ft³
